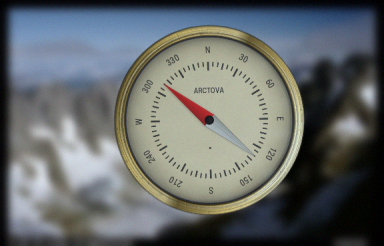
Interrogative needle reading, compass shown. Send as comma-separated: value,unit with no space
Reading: 310,°
